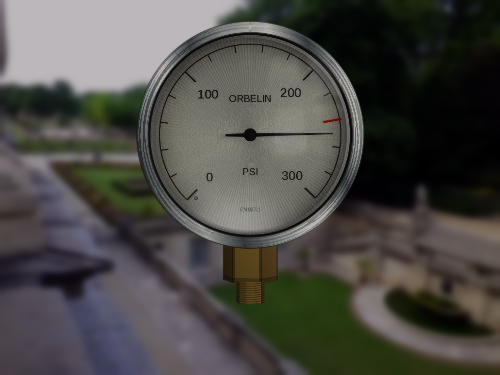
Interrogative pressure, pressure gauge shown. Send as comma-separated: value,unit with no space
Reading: 250,psi
